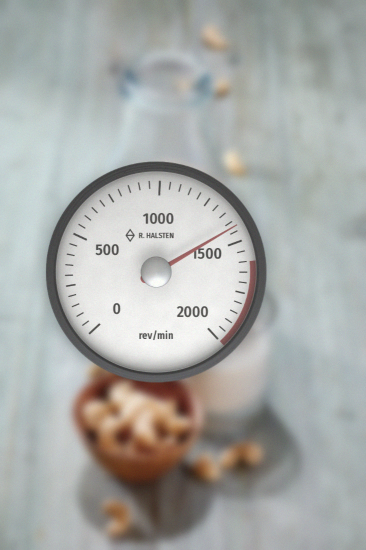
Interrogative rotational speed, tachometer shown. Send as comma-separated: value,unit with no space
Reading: 1425,rpm
